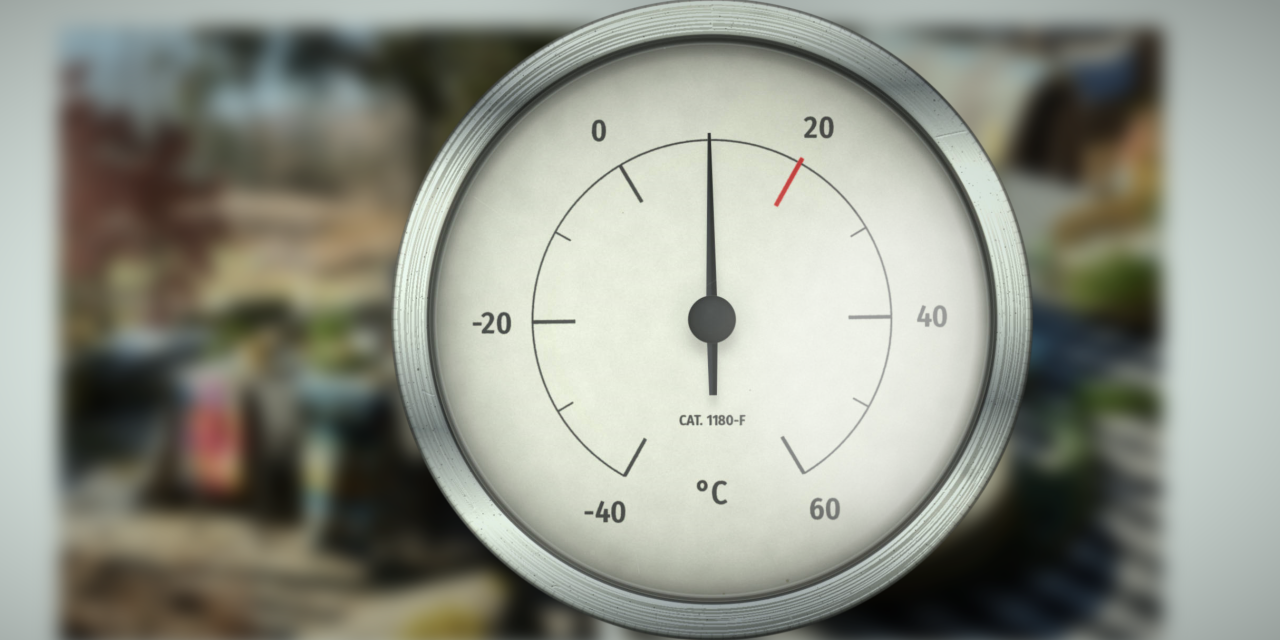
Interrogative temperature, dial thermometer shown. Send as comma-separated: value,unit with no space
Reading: 10,°C
